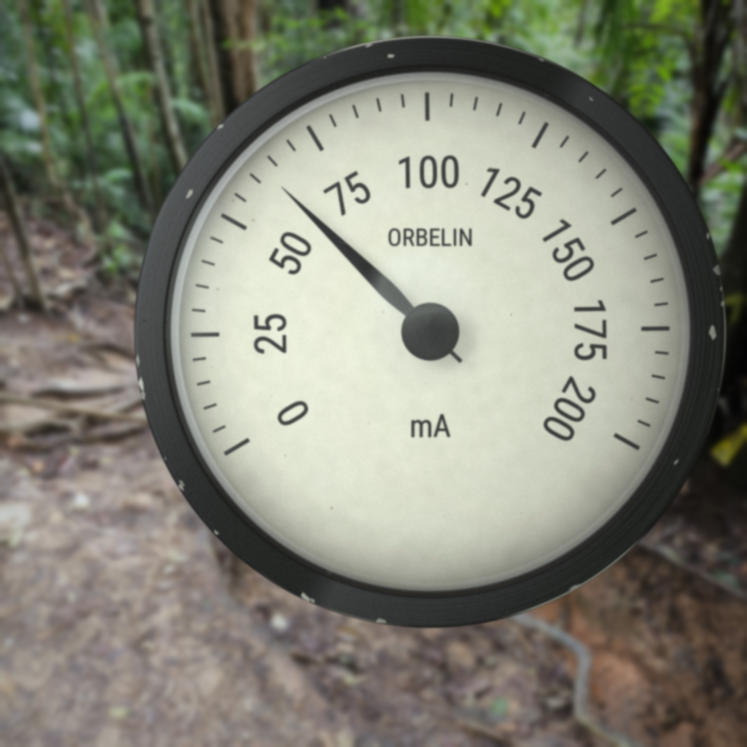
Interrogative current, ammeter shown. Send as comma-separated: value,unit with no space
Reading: 62.5,mA
